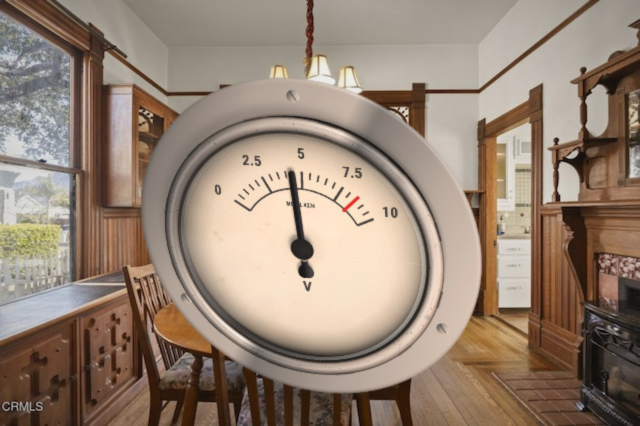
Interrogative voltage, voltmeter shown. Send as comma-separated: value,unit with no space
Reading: 4.5,V
